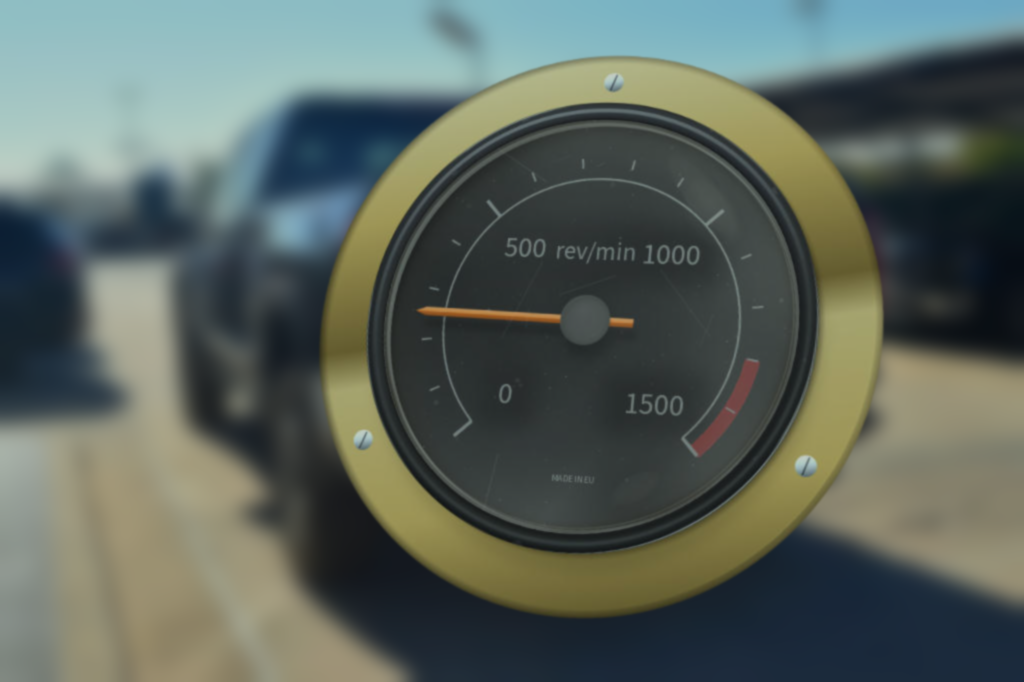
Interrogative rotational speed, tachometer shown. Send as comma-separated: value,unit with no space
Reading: 250,rpm
